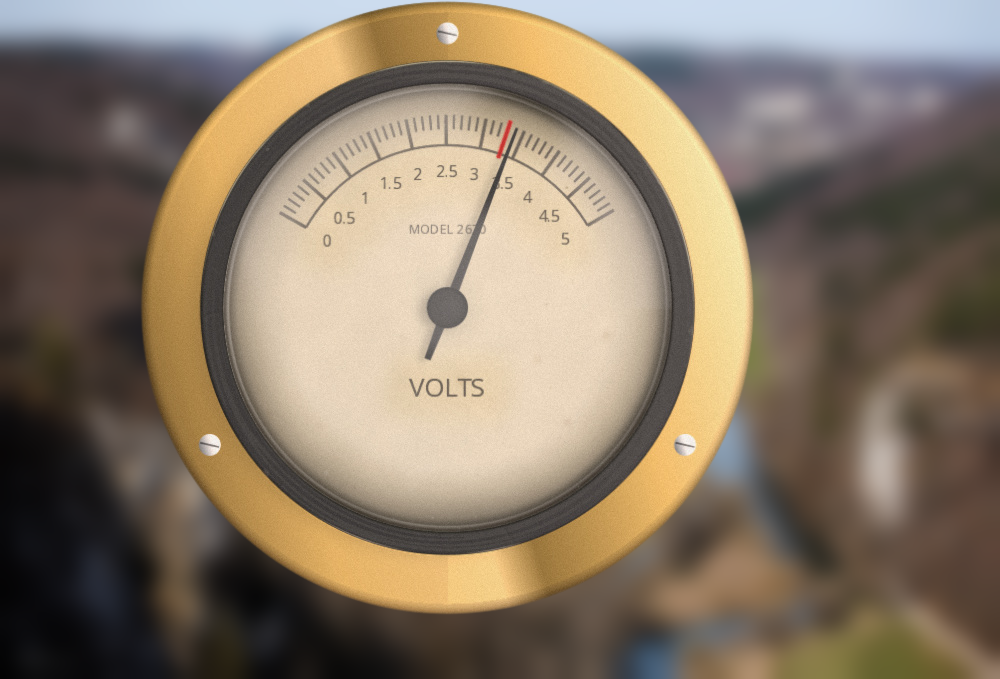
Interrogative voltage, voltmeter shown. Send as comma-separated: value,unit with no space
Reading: 3.4,V
